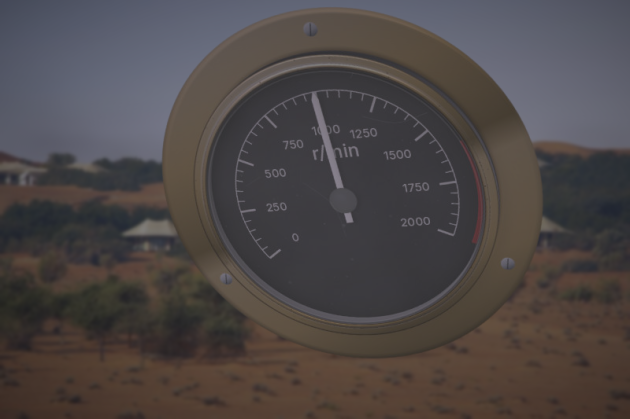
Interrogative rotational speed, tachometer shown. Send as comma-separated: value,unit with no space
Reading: 1000,rpm
